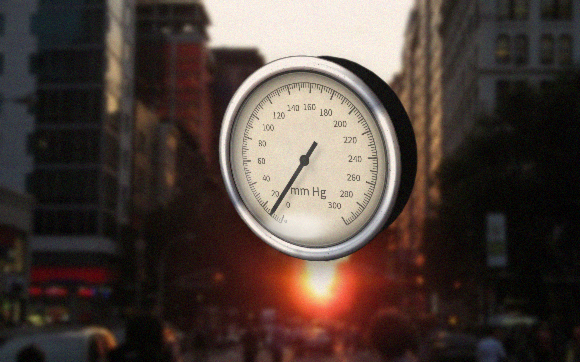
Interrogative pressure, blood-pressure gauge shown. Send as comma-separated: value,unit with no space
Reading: 10,mmHg
